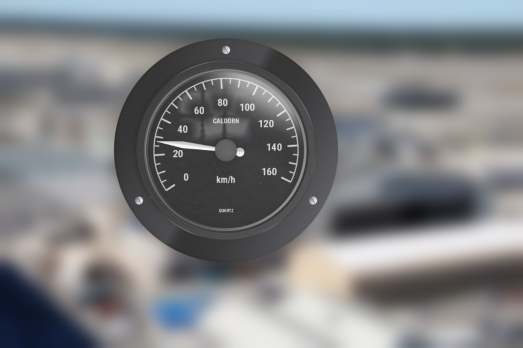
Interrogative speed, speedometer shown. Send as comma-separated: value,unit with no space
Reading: 27.5,km/h
